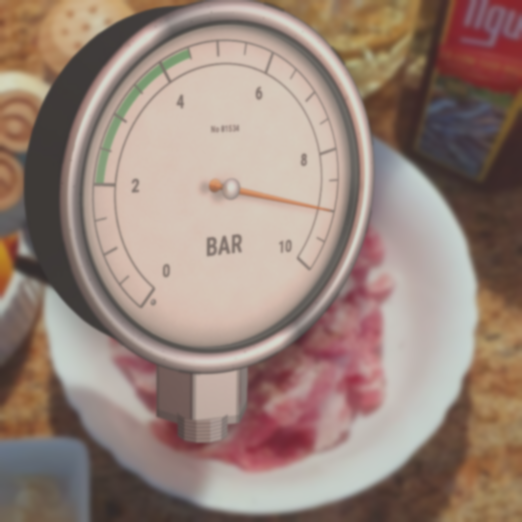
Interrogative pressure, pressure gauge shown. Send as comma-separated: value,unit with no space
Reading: 9,bar
